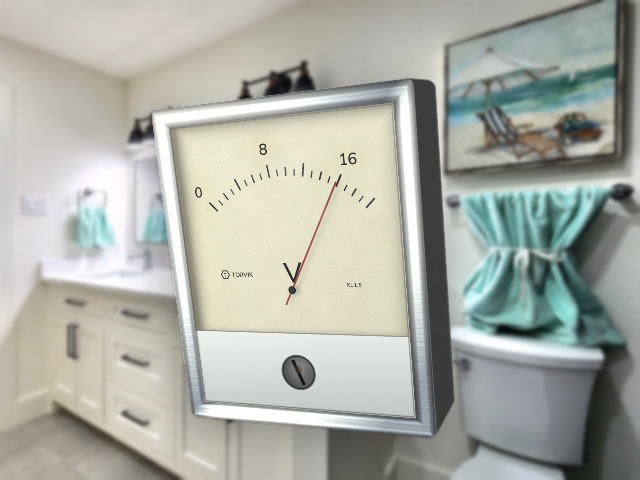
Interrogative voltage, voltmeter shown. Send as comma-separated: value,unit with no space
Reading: 16,V
